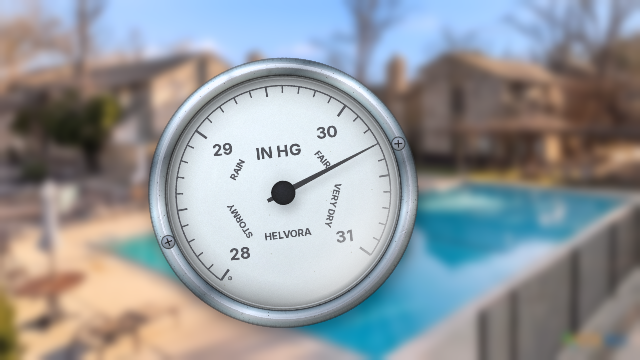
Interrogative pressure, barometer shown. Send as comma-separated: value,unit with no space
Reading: 30.3,inHg
